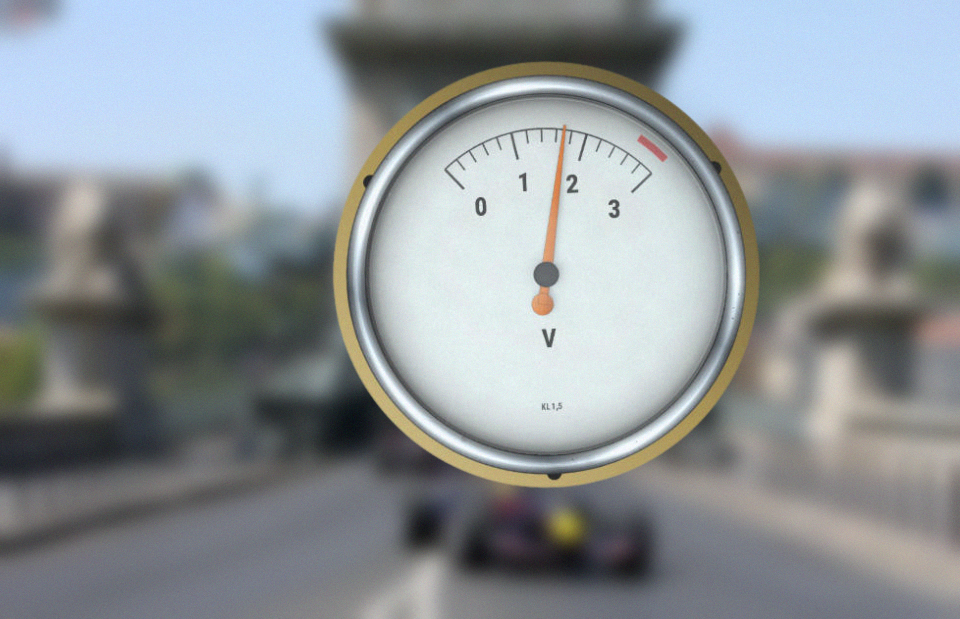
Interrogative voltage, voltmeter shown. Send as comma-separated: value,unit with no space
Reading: 1.7,V
